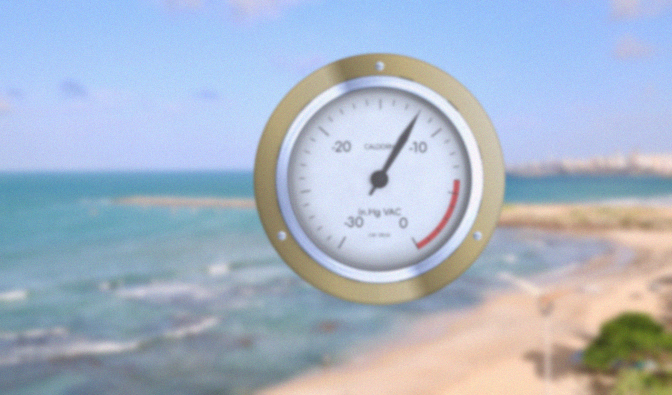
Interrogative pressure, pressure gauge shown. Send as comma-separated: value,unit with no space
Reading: -12,inHg
